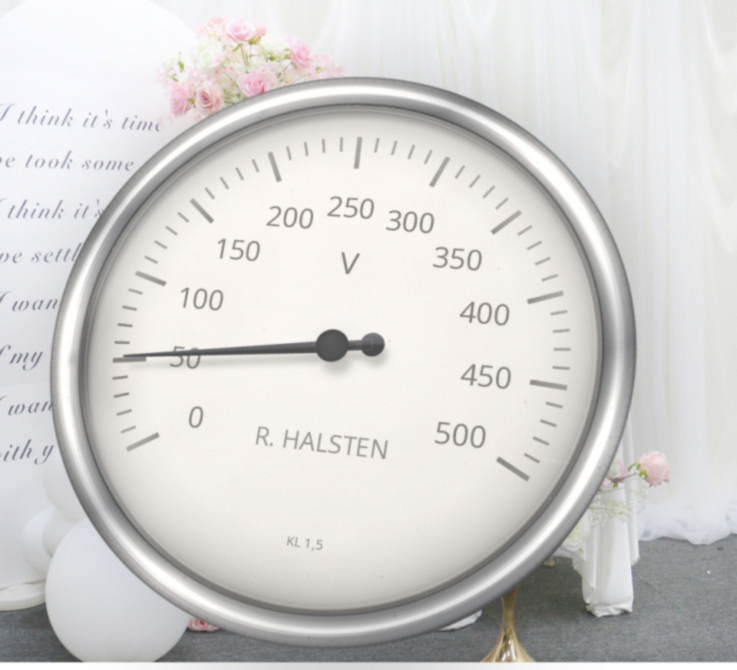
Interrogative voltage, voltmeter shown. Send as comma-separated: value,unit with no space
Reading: 50,V
